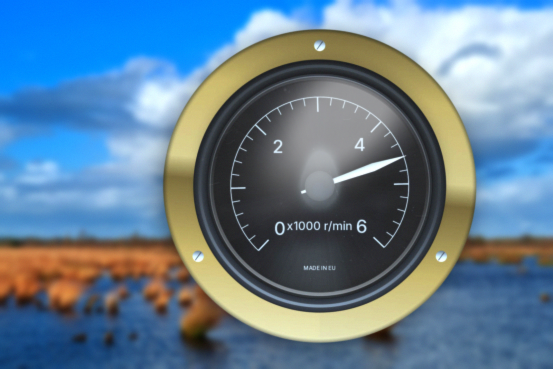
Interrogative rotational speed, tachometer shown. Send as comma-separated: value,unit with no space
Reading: 4600,rpm
